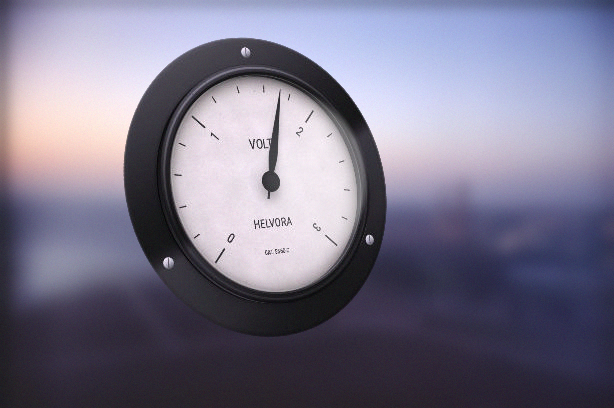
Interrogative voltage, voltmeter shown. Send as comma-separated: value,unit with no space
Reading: 1.7,V
